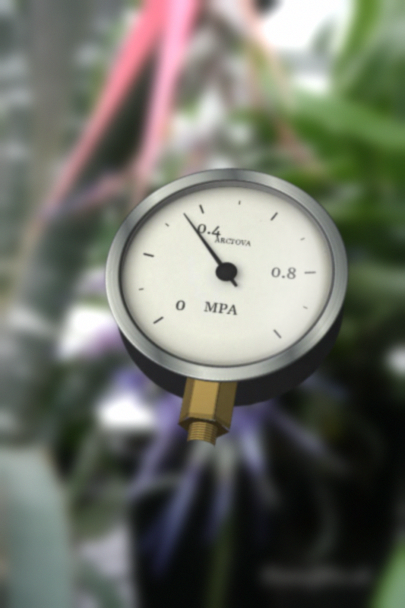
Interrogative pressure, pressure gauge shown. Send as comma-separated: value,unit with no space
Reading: 0.35,MPa
